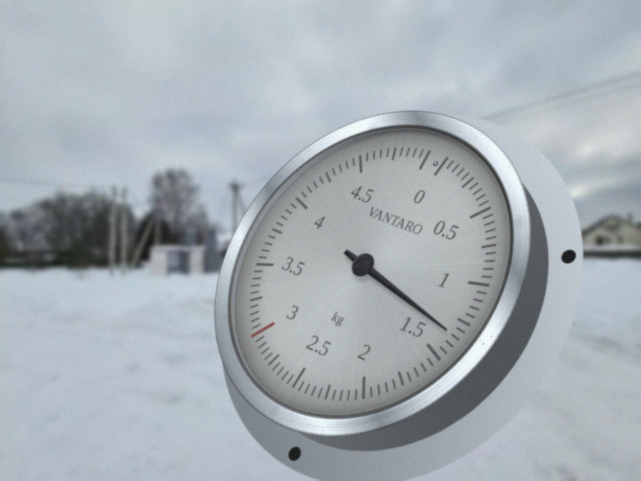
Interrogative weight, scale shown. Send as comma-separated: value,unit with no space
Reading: 1.35,kg
